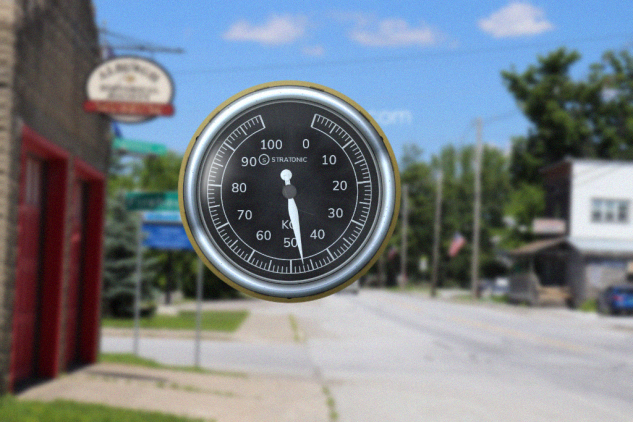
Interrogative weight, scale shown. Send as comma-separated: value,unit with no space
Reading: 47,kg
